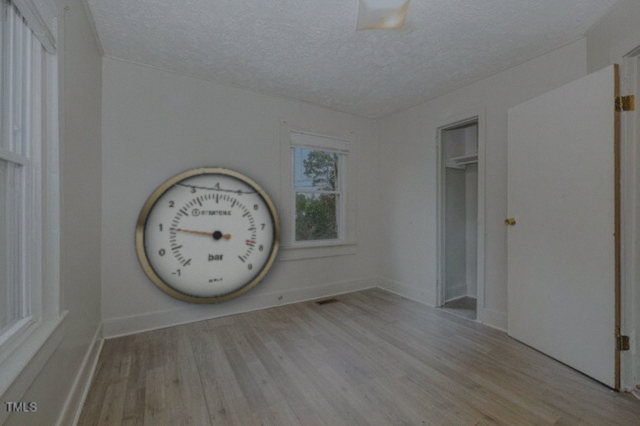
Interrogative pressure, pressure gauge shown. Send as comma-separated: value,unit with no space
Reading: 1,bar
